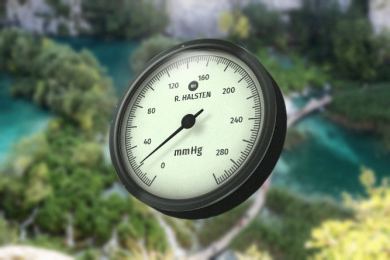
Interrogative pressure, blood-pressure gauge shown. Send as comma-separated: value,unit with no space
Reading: 20,mmHg
